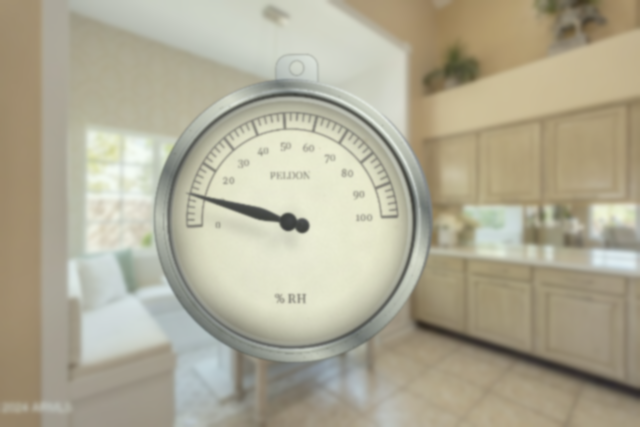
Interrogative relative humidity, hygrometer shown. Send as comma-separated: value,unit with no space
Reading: 10,%
